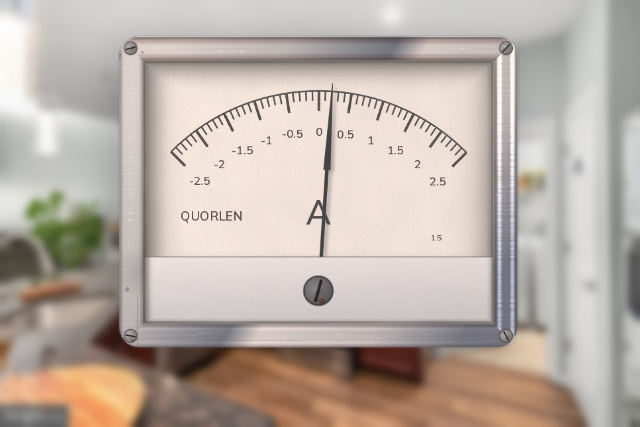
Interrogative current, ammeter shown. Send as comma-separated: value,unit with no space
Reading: 0.2,A
